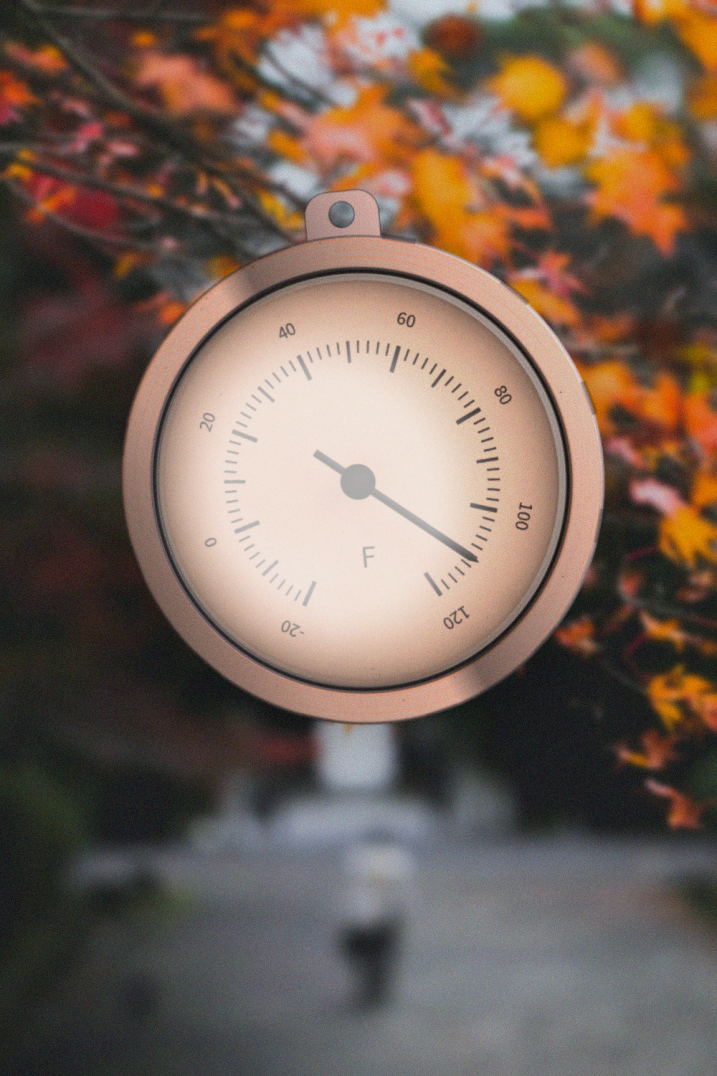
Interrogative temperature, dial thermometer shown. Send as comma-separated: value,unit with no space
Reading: 110,°F
